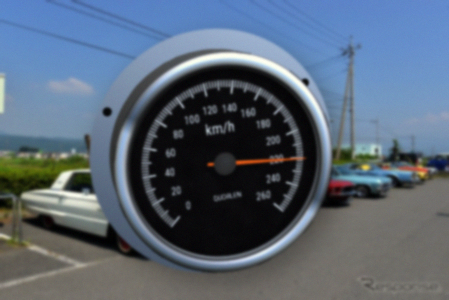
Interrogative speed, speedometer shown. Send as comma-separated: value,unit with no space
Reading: 220,km/h
